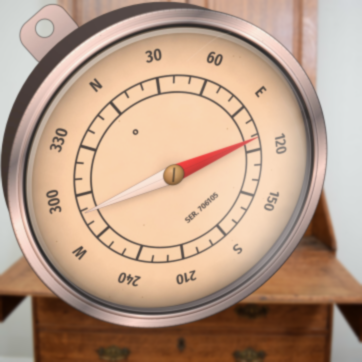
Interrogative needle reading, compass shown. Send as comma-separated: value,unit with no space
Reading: 110,°
